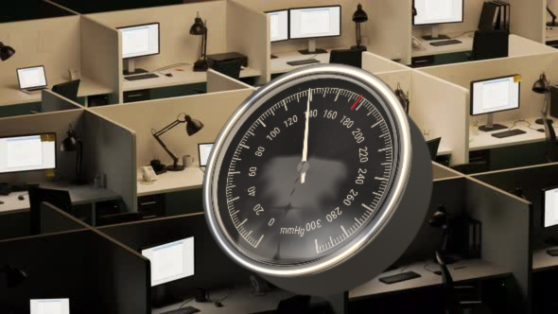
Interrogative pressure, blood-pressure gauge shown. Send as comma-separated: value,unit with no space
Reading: 140,mmHg
